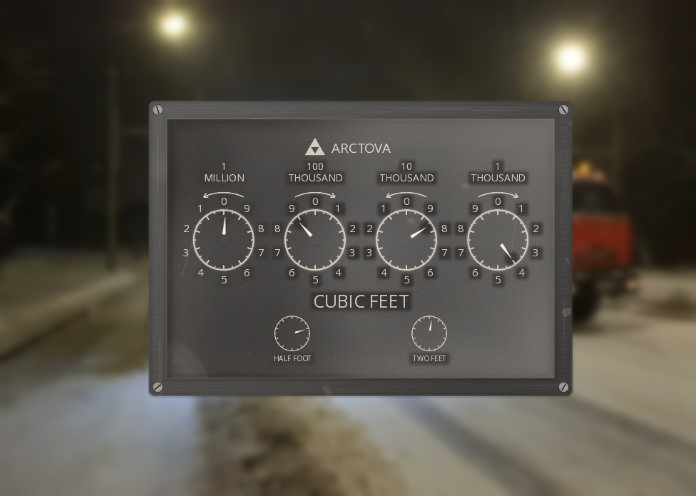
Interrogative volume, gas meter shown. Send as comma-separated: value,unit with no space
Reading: 988400,ft³
